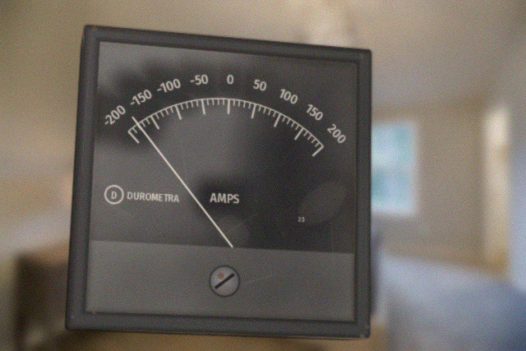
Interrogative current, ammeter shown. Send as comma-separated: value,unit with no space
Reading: -180,A
